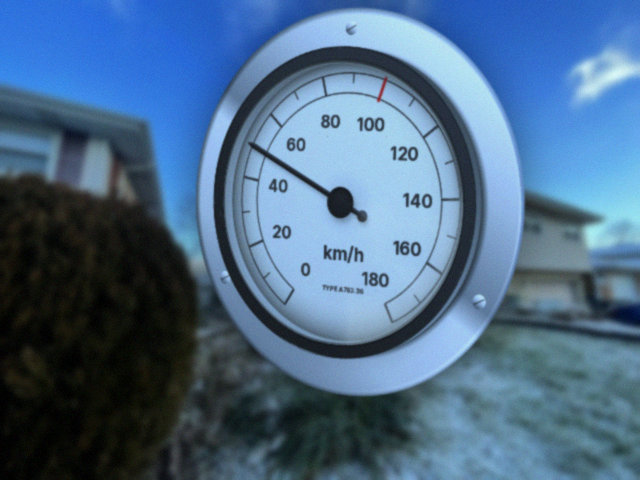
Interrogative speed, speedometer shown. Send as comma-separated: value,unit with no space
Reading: 50,km/h
